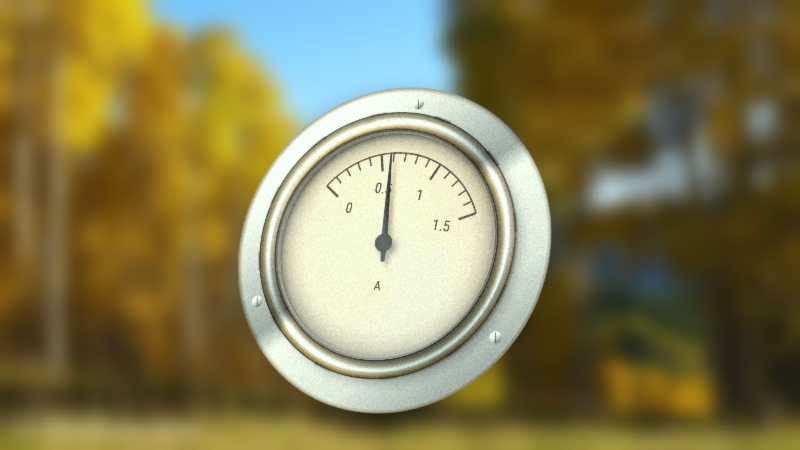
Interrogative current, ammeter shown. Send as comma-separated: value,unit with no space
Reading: 0.6,A
